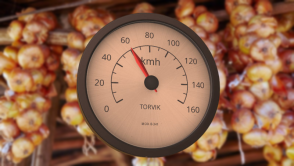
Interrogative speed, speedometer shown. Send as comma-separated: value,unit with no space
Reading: 60,km/h
